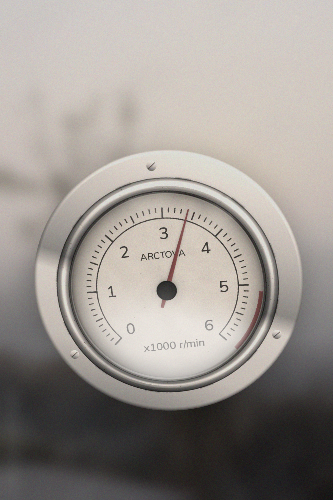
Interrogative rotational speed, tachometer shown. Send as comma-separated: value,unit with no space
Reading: 3400,rpm
